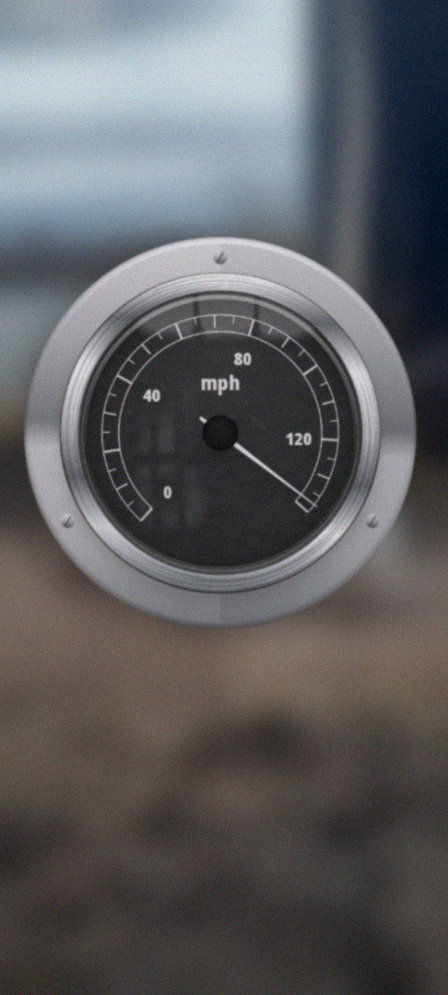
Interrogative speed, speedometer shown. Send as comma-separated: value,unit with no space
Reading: 137.5,mph
